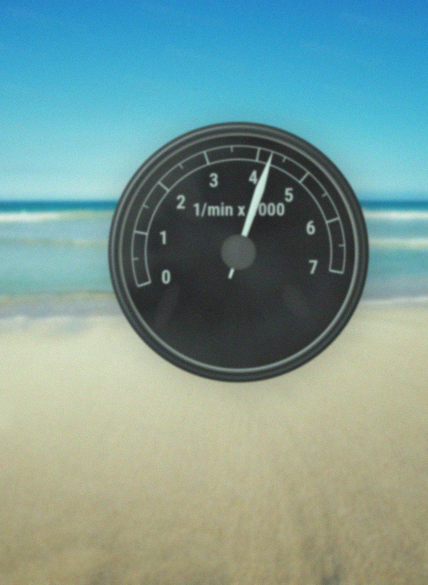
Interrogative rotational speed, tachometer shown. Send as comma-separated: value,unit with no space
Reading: 4250,rpm
